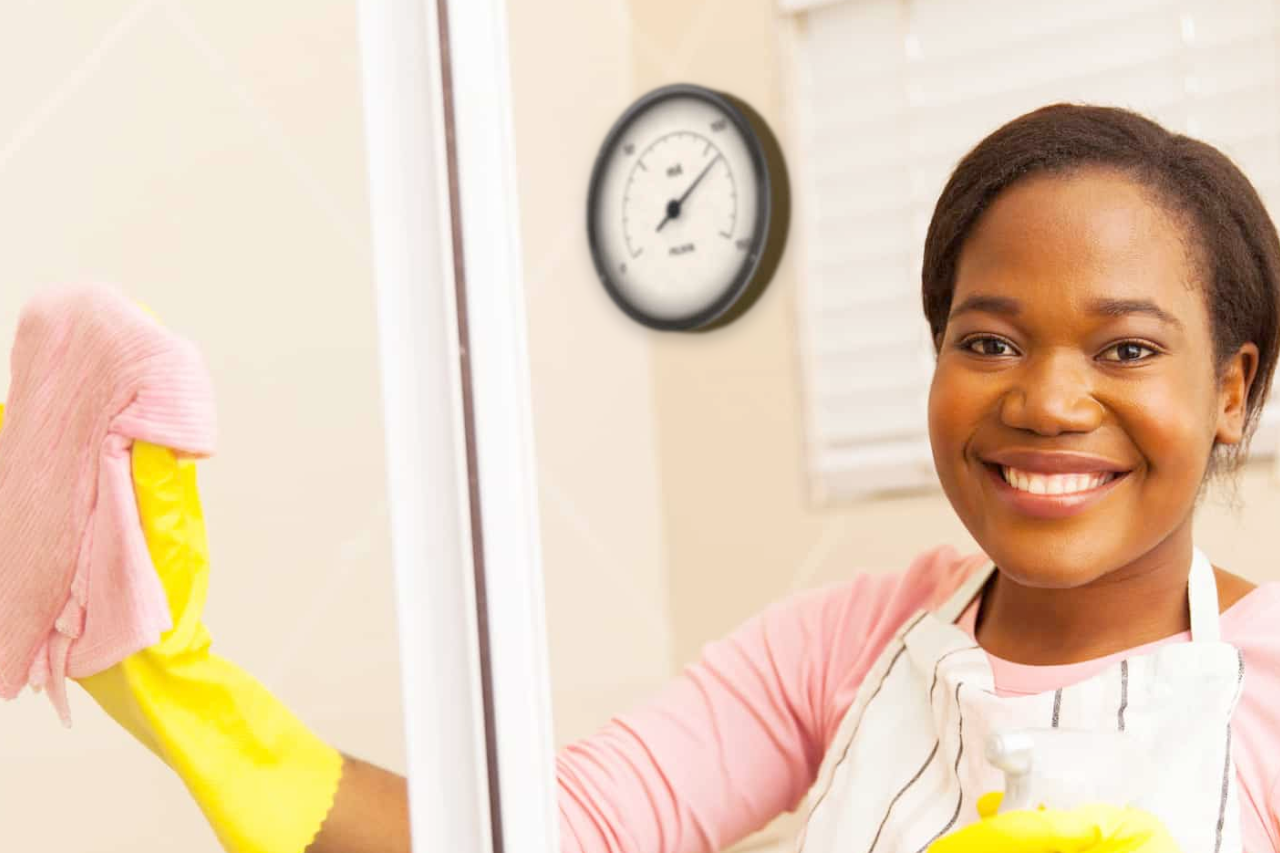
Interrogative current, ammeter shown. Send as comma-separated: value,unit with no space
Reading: 110,mA
